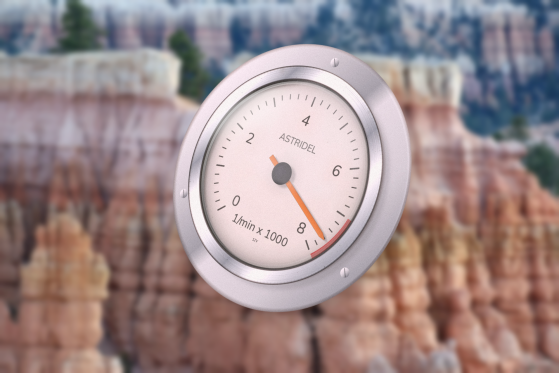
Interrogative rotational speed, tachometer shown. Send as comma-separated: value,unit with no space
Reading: 7600,rpm
